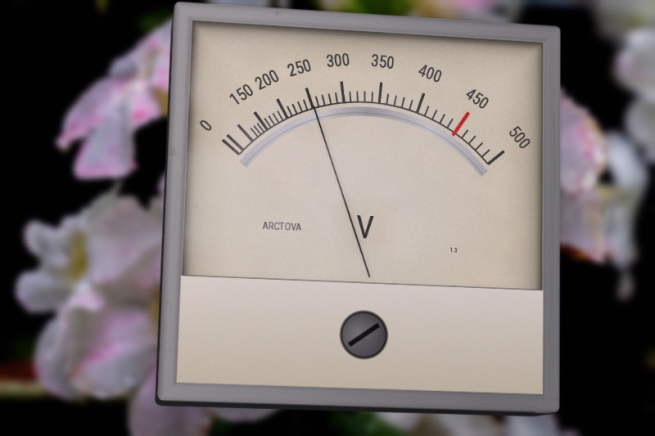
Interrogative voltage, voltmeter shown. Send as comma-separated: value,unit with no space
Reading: 250,V
